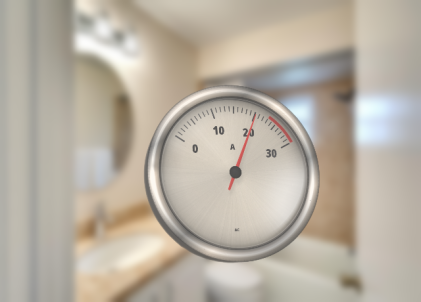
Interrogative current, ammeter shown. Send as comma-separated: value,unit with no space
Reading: 20,A
